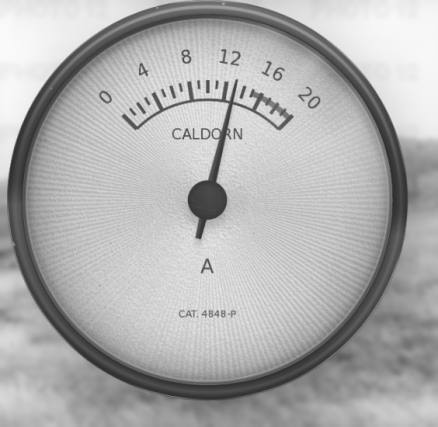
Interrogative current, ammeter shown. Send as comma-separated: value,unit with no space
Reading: 13,A
